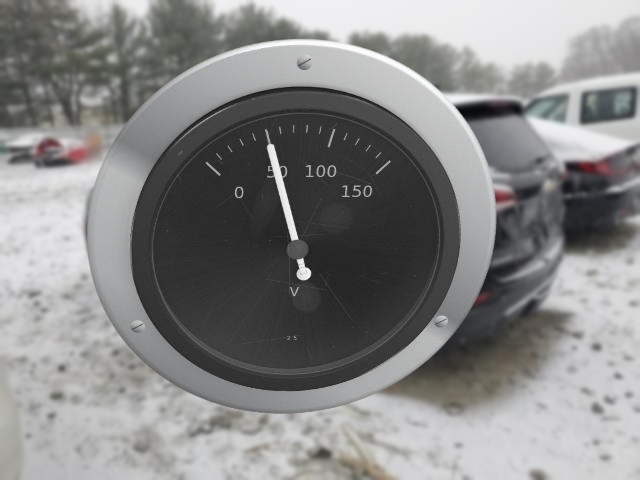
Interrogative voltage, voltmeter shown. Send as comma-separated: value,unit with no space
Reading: 50,V
